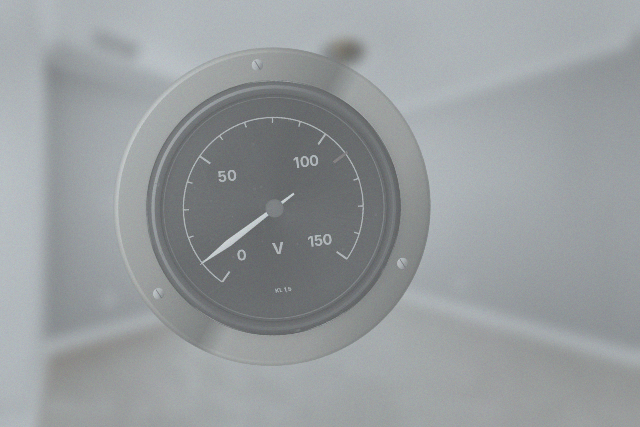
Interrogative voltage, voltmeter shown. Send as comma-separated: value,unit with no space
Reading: 10,V
